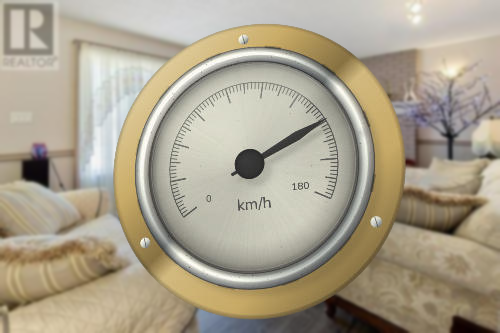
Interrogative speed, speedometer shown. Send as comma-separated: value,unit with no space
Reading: 140,km/h
